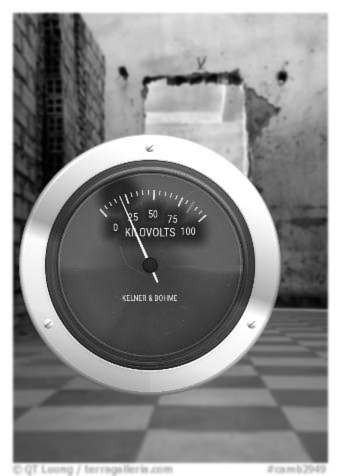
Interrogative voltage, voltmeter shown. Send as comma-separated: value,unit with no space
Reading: 20,kV
